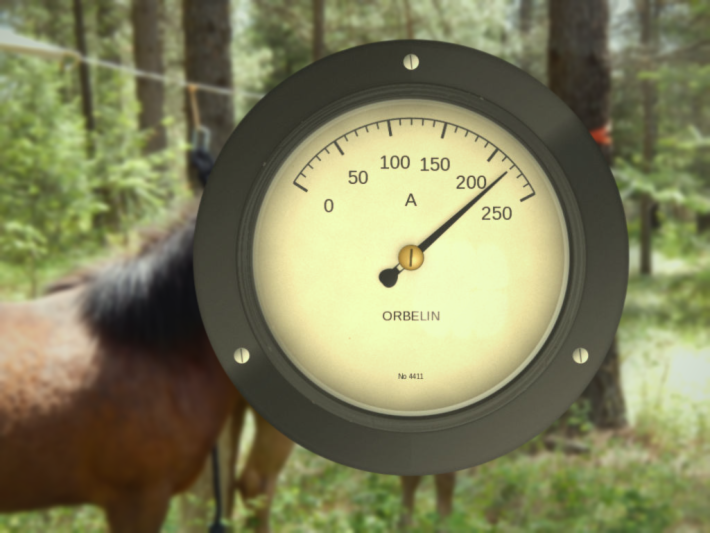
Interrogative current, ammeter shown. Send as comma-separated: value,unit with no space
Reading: 220,A
